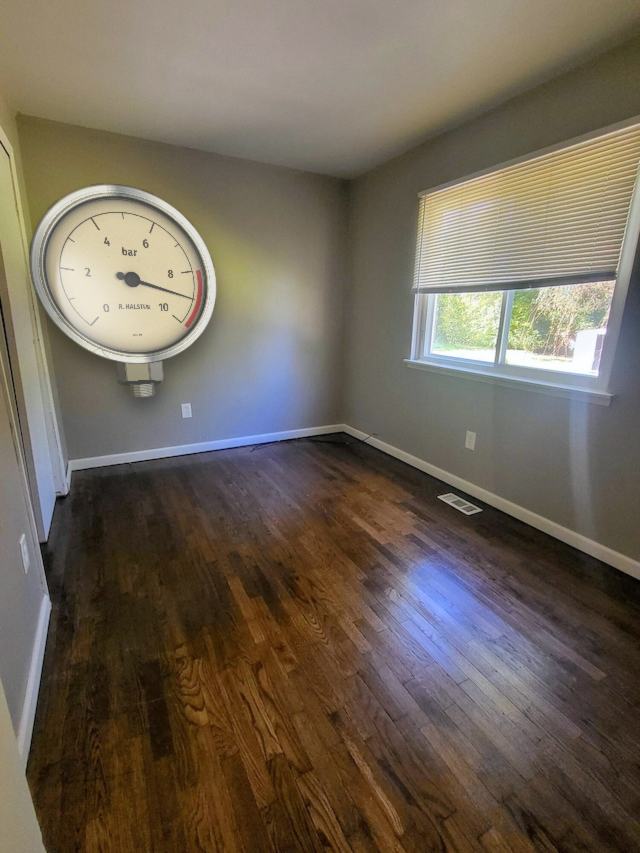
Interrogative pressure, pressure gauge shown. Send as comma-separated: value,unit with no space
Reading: 9,bar
